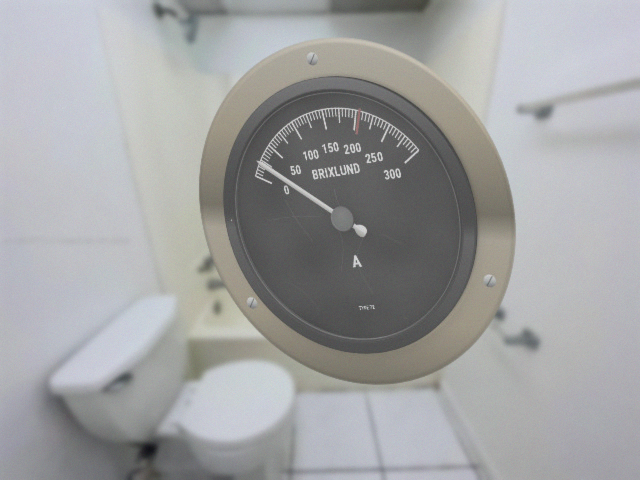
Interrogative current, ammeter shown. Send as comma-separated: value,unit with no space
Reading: 25,A
